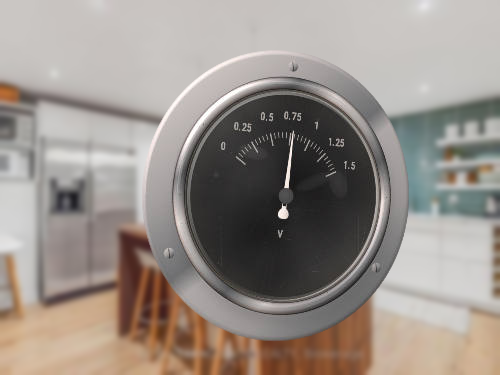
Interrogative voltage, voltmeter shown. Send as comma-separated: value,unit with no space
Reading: 0.75,V
